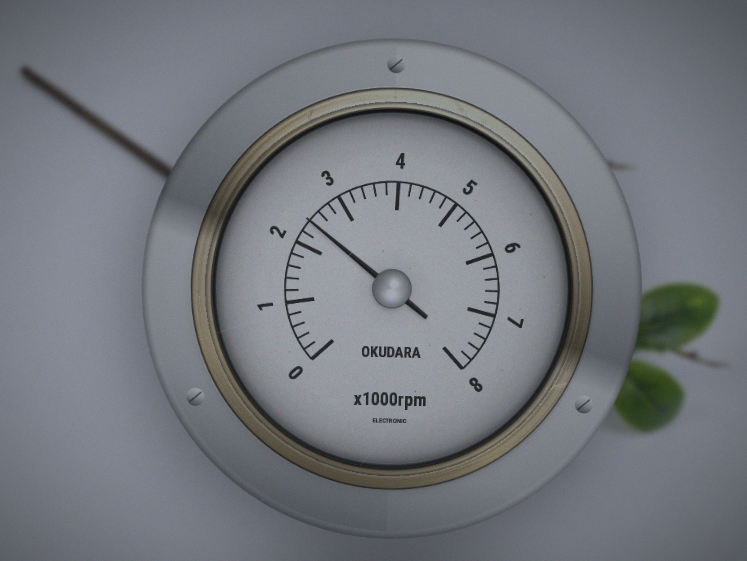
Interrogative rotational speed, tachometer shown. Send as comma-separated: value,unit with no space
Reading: 2400,rpm
